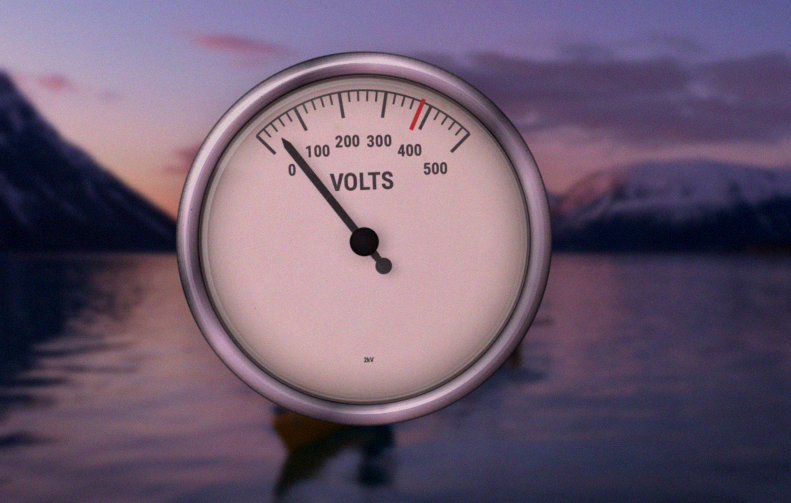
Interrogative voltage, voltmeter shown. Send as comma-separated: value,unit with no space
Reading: 40,V
